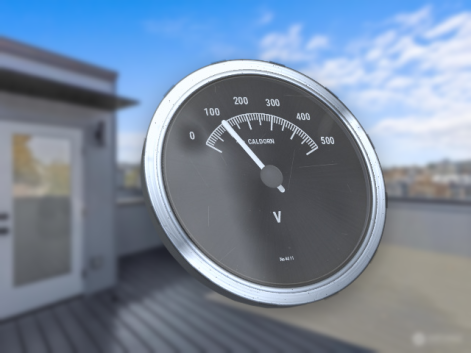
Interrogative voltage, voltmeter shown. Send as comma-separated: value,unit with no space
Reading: 100,V
